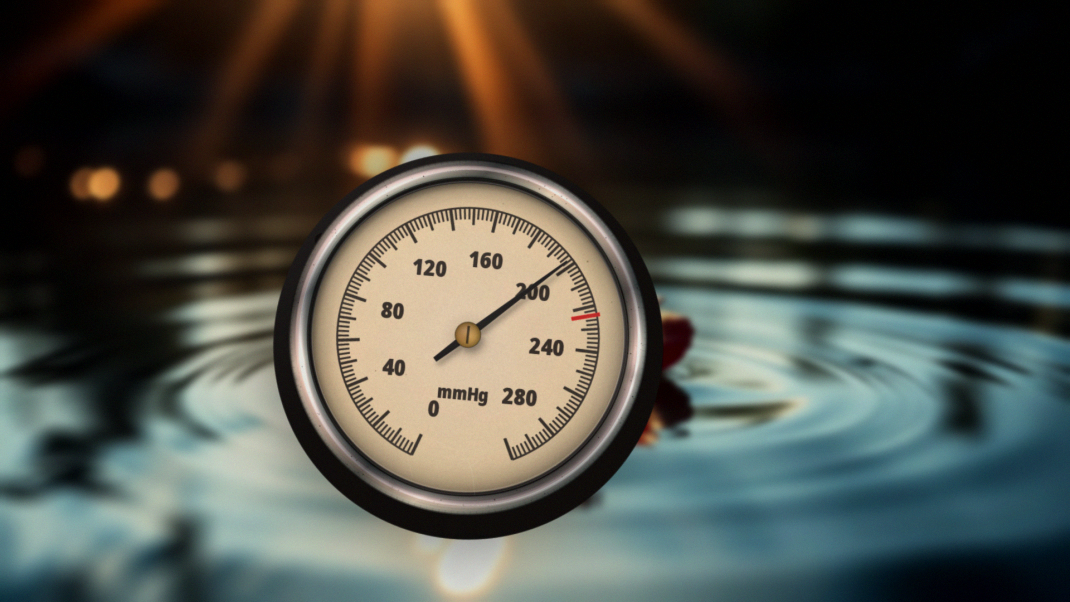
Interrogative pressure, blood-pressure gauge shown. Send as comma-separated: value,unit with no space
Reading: 198,mmHg
